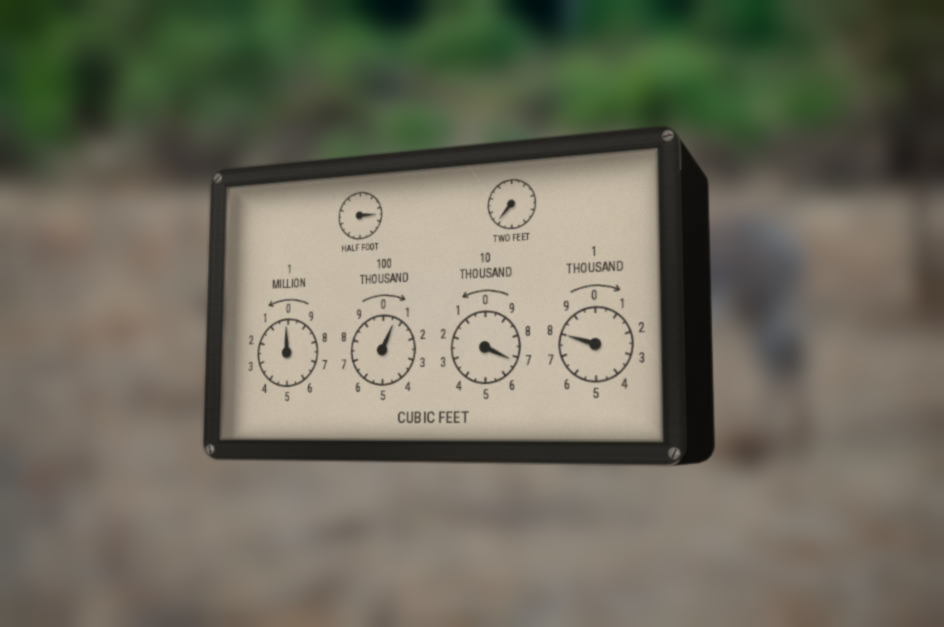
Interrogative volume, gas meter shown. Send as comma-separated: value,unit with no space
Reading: 6800,ft³
